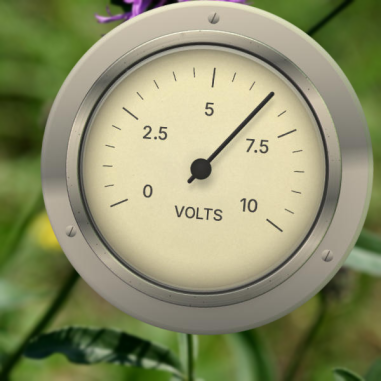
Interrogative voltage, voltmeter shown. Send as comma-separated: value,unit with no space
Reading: 6.5,V
